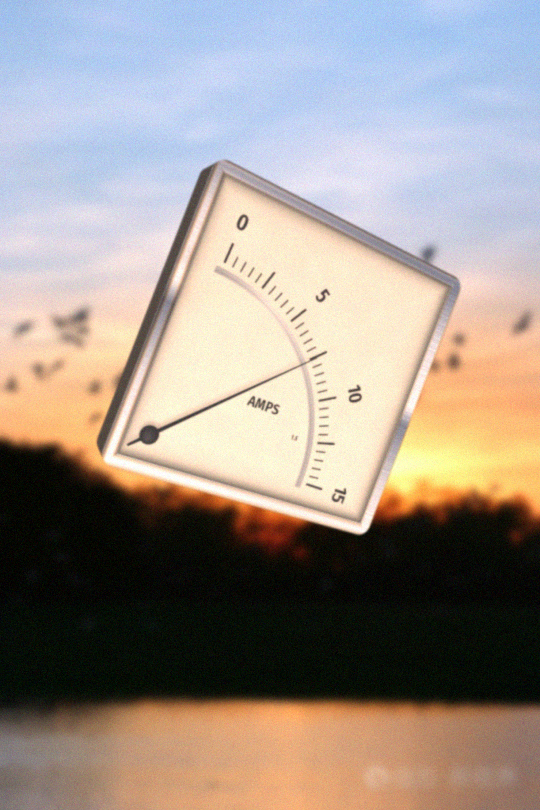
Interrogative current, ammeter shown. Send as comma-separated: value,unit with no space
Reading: 7.5,A
